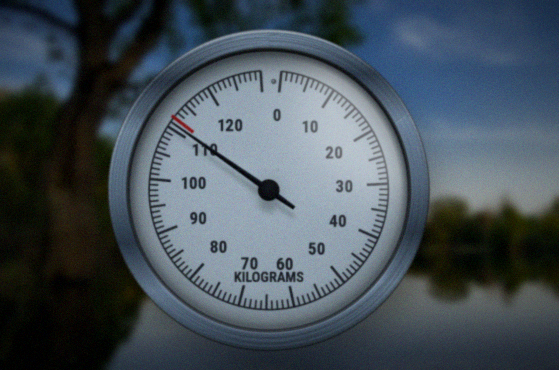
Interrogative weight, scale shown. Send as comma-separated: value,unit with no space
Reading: 111,kg
